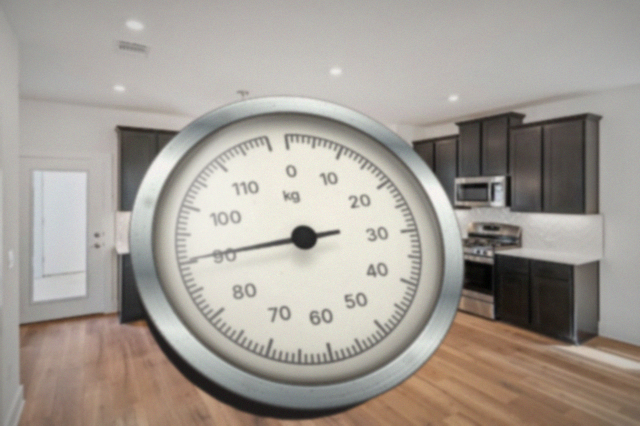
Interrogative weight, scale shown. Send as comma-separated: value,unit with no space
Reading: 90,kg
